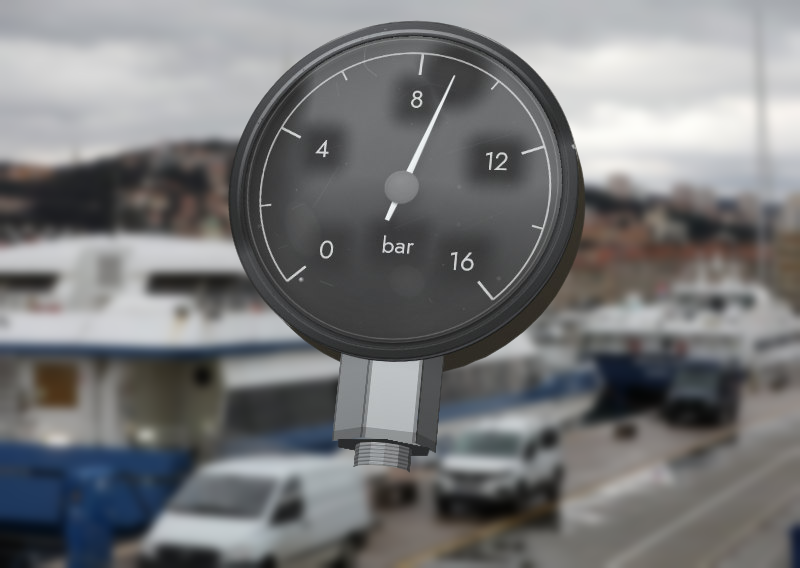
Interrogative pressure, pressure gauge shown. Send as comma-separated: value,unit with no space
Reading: 9,bar
